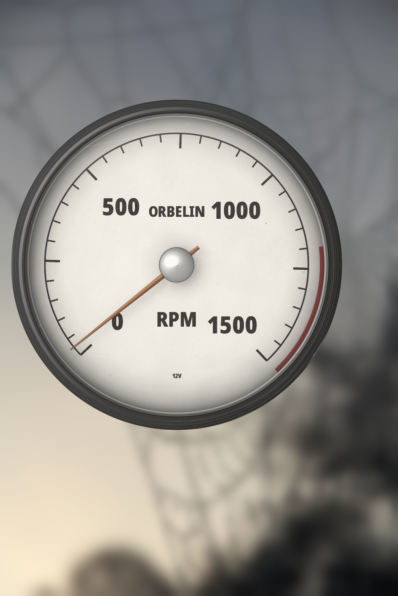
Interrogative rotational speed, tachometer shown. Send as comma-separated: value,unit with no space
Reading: 25,rpm
